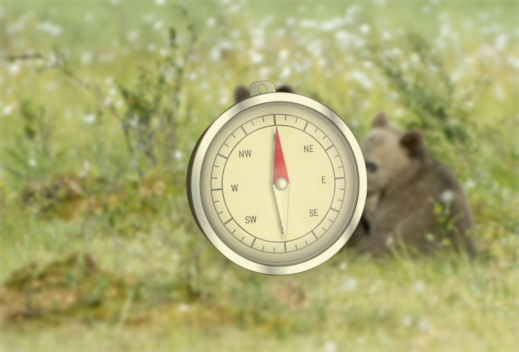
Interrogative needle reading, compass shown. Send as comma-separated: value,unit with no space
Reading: 0,°
